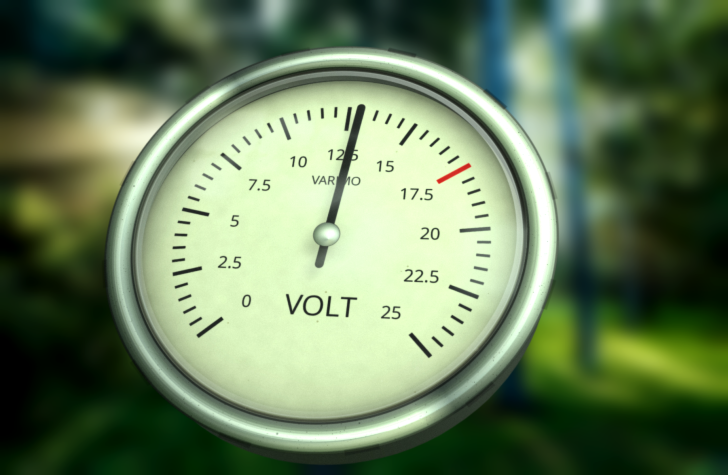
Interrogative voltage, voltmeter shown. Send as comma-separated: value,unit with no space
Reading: 13,V
